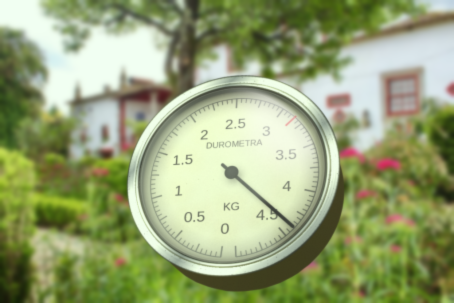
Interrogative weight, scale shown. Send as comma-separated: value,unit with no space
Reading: 4.4,kg
